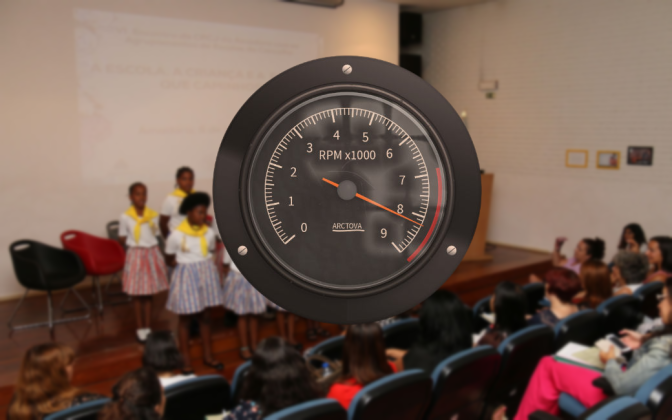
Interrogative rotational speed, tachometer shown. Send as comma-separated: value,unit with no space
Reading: 8200,rpm
